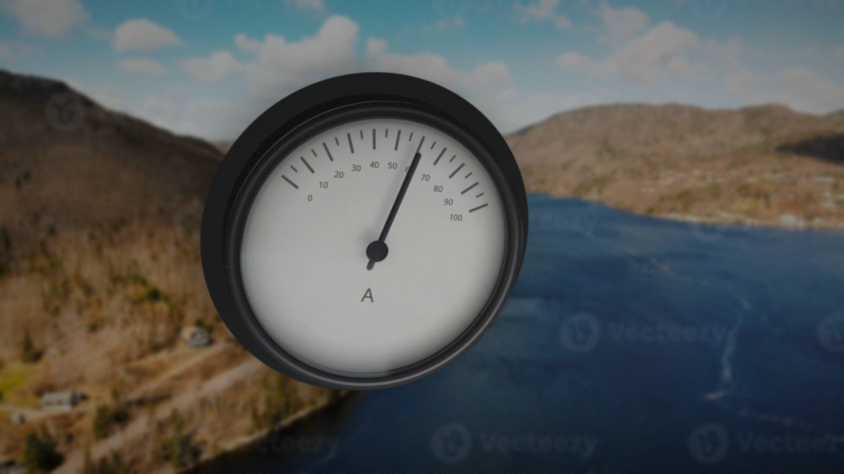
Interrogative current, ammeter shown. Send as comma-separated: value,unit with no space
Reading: 60,A
